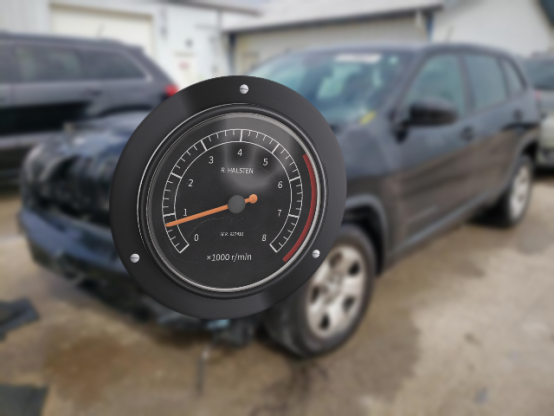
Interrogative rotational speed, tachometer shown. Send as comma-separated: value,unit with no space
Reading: 800,rpm
